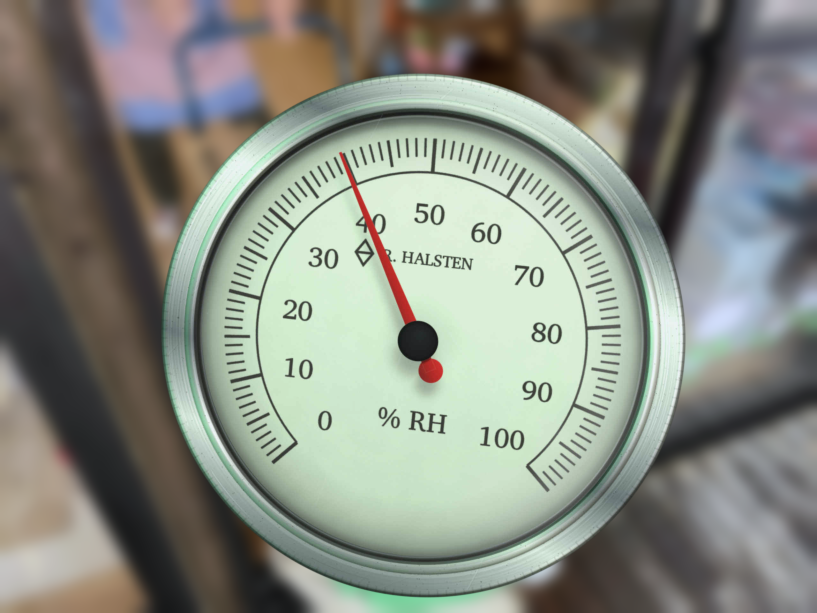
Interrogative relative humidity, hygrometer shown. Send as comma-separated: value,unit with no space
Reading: 40,%
